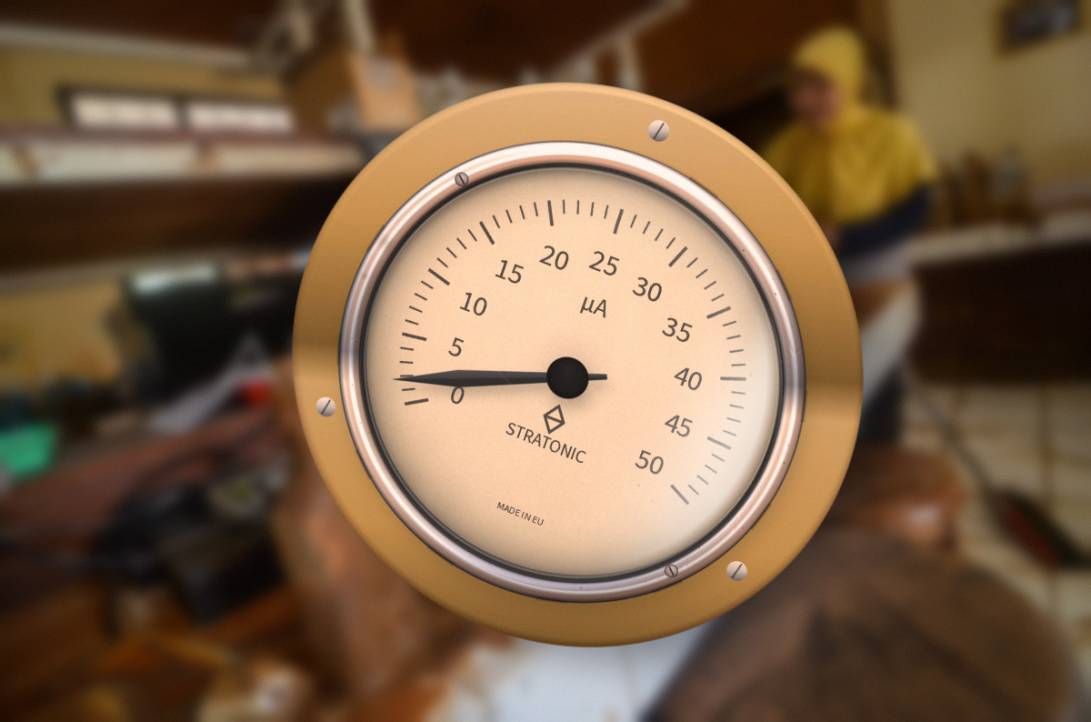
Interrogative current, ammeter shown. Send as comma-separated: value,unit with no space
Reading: 2,µA
